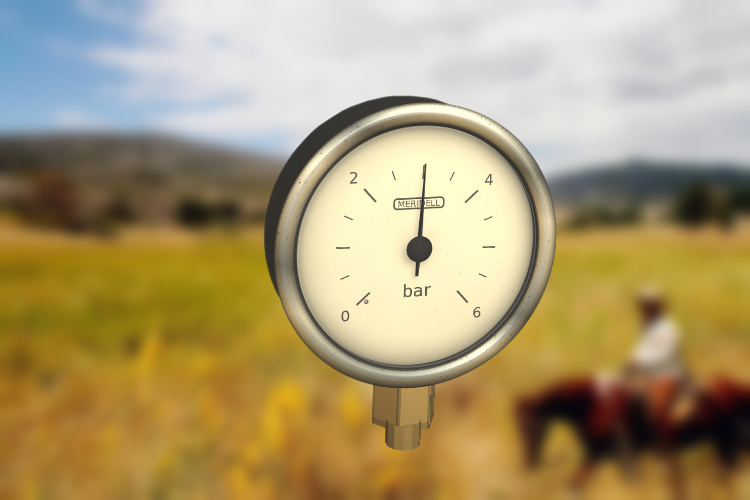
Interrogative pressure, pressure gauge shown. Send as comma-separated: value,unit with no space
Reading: 3,bar
